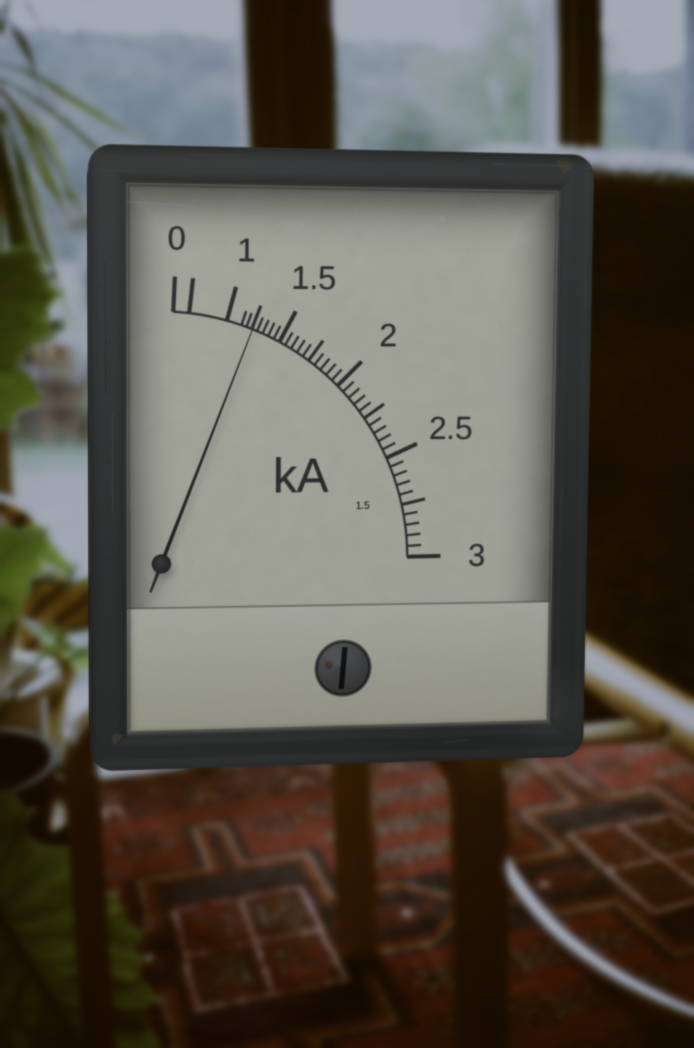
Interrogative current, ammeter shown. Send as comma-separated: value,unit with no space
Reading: 1.25,kA
